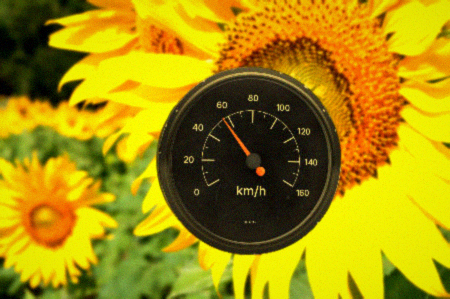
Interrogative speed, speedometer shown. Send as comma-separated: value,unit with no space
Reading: 55,km/h
